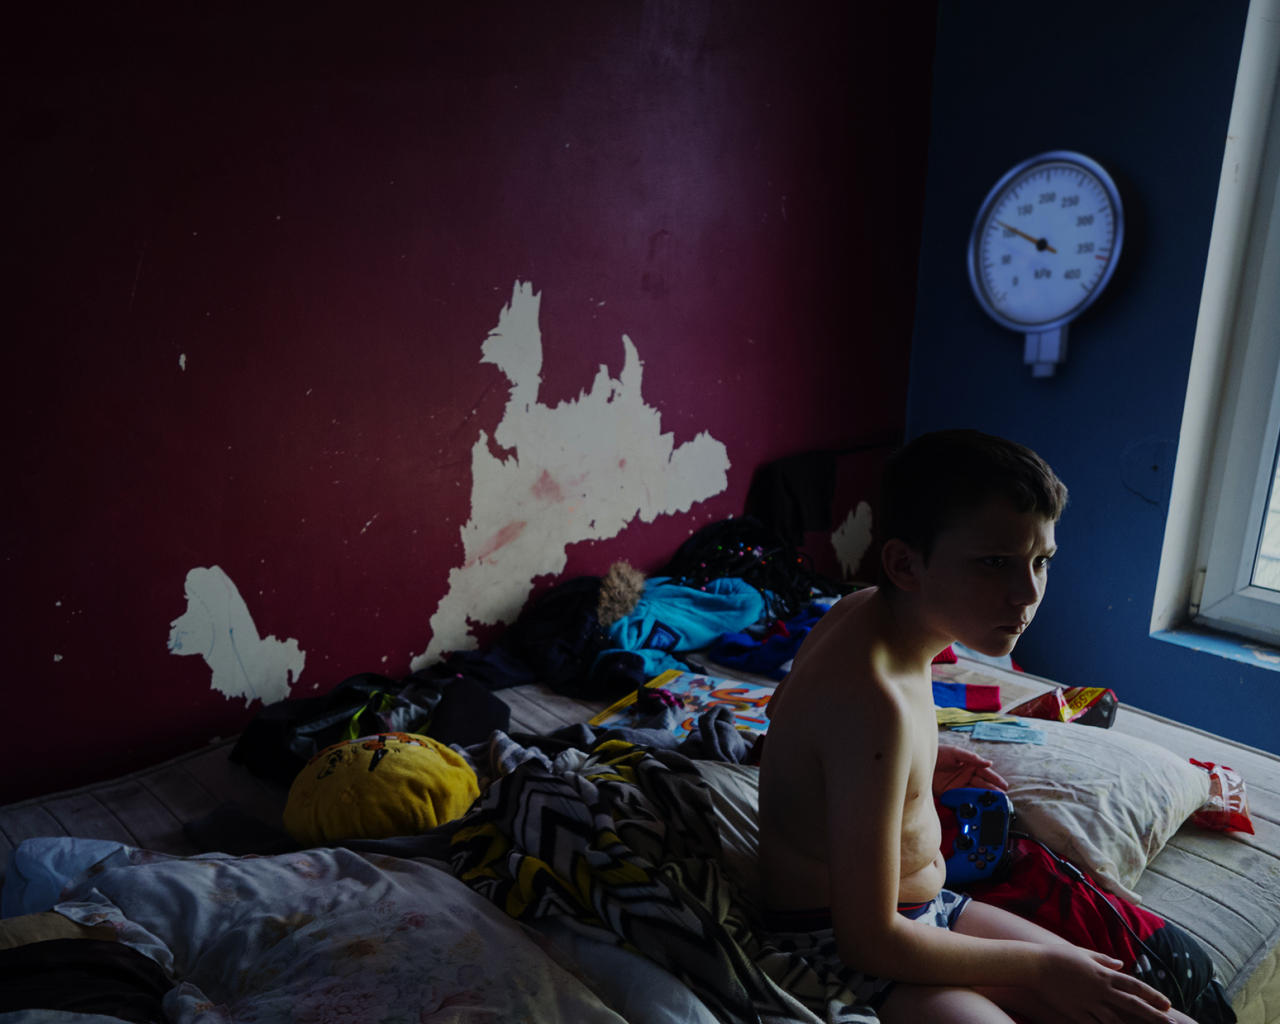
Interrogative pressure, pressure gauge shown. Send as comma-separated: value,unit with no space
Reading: 110,kPa
